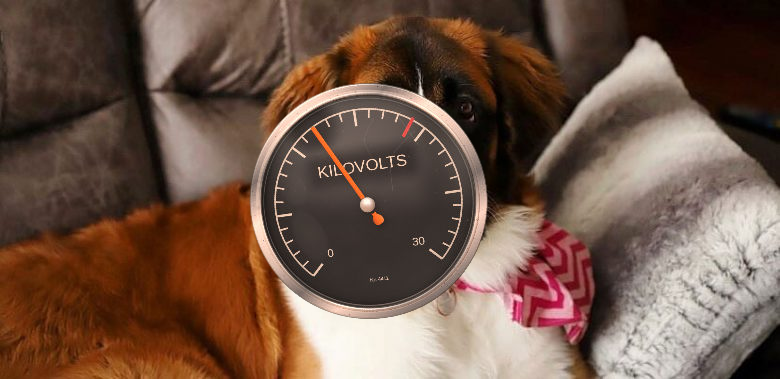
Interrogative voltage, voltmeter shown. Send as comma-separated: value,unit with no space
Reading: 12,kV
